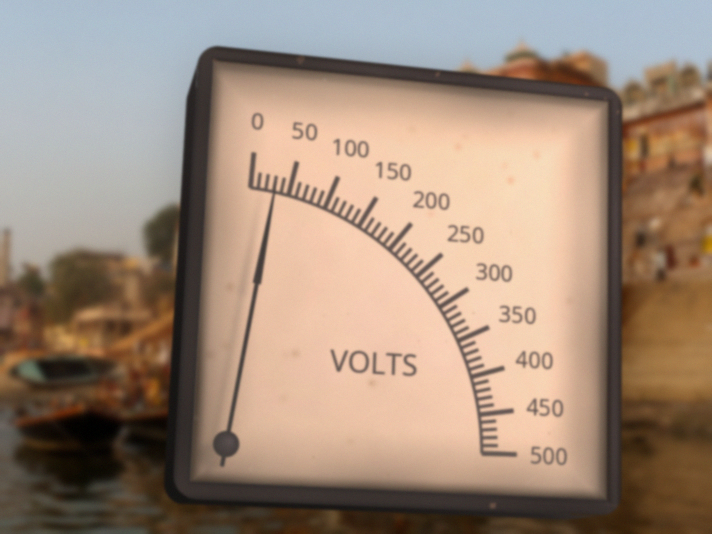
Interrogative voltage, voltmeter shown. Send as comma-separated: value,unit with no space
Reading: 30,V
